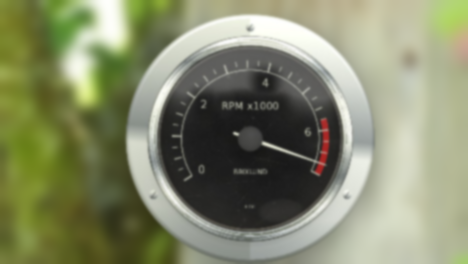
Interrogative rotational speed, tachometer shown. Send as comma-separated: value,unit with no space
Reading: 6750,rpm
